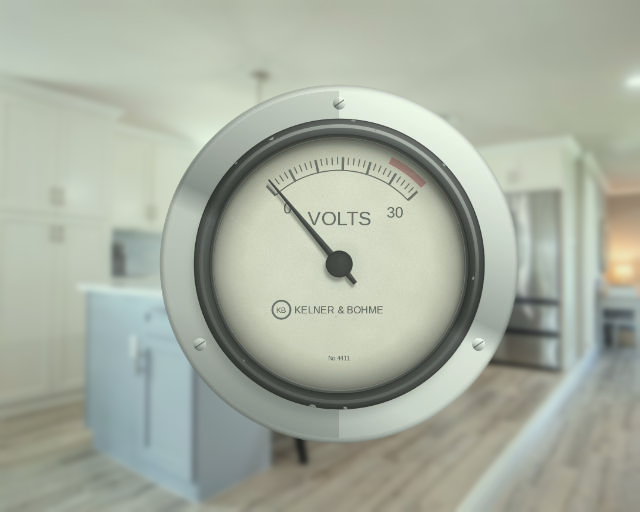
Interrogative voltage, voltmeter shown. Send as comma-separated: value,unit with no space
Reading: 1,V
